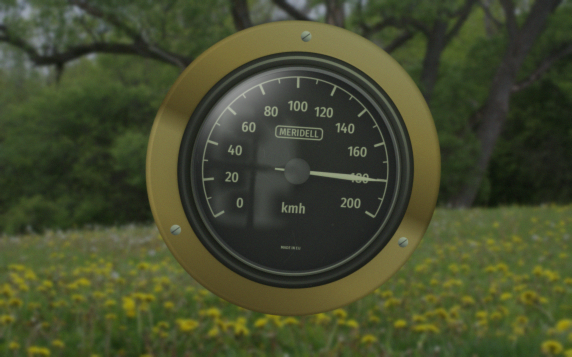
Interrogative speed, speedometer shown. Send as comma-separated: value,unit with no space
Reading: 180,km/h
